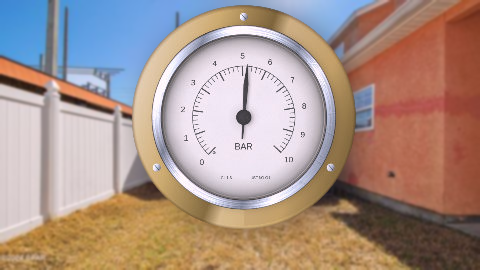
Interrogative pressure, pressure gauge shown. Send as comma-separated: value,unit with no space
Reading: 5.2,bar
